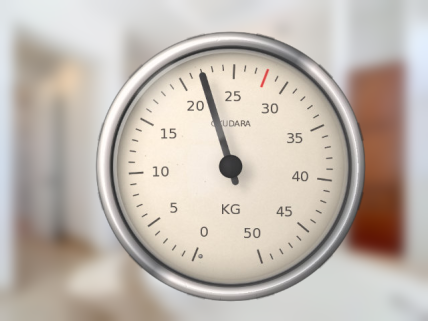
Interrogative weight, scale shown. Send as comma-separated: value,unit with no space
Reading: 22,kg
